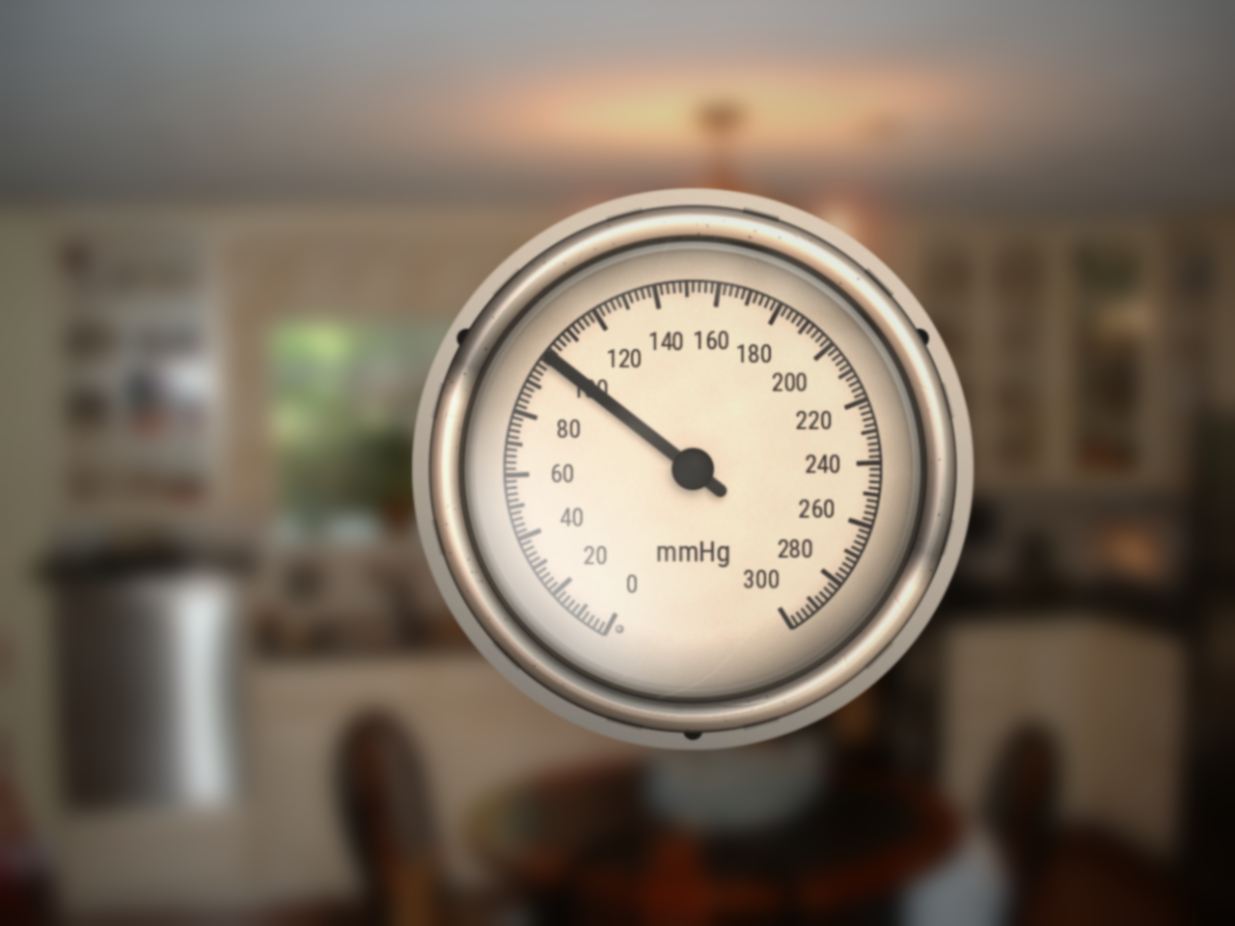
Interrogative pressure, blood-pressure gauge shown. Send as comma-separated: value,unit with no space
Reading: 100,mmHg
